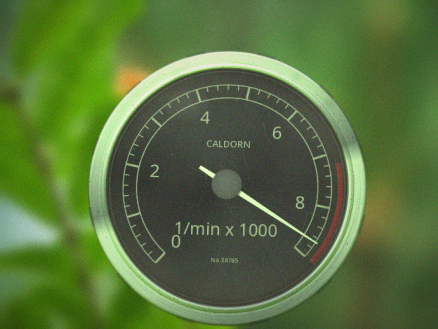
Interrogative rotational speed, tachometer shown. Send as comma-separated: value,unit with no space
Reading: 8700,rpm
